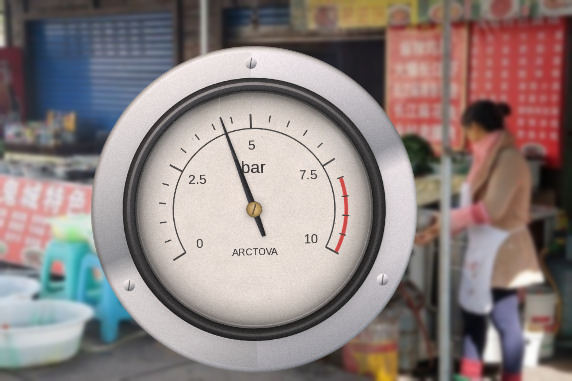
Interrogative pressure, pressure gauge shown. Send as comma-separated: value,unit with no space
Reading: 4.25,bar
